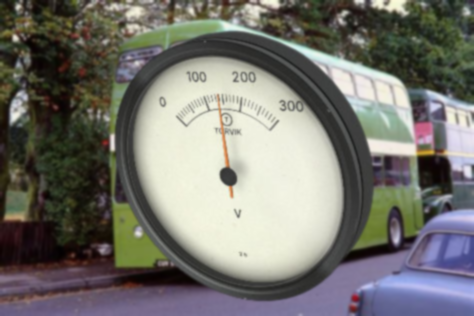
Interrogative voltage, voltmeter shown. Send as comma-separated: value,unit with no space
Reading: 150,V
